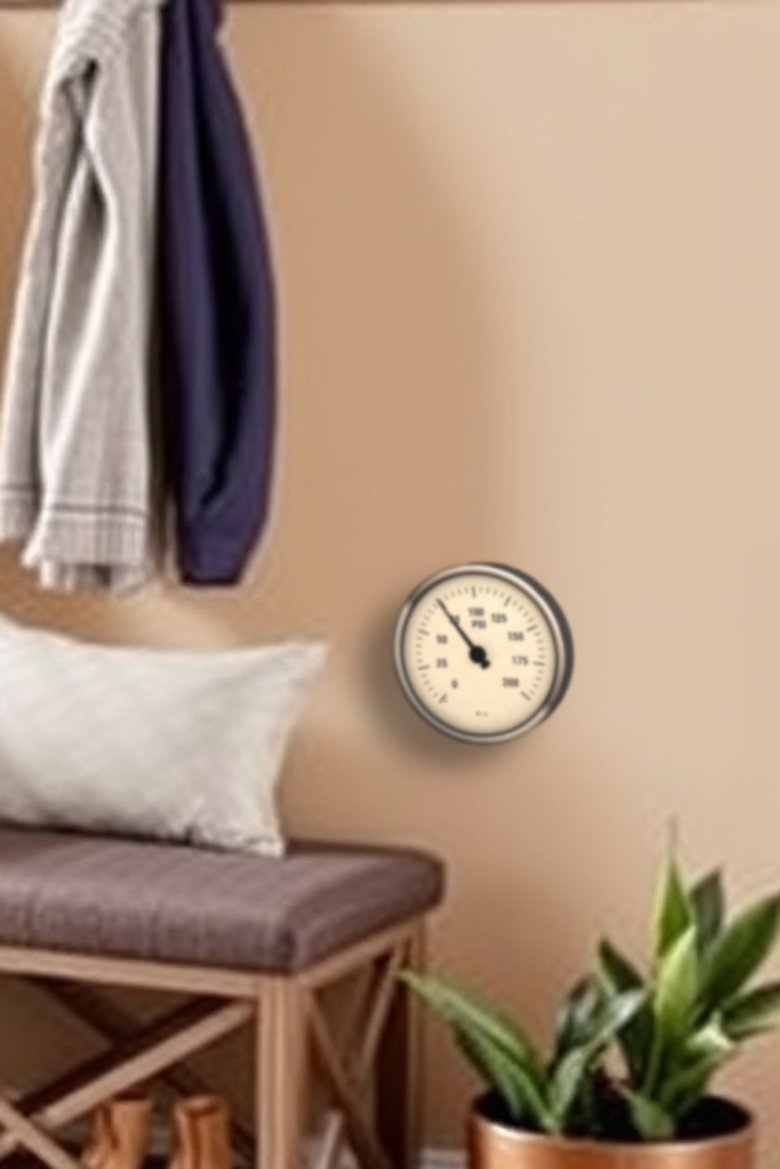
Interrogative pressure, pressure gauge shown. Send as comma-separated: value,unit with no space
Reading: 75,psi
